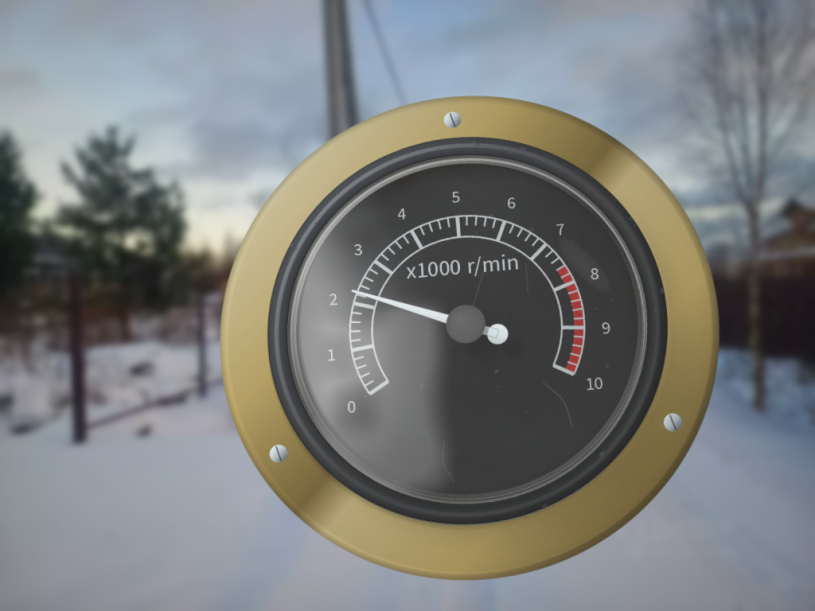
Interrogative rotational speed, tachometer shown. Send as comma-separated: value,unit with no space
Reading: 2200,rpm
